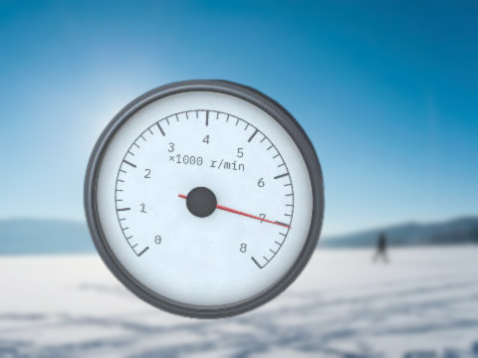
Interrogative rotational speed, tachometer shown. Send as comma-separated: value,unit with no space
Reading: 7000,rpm
